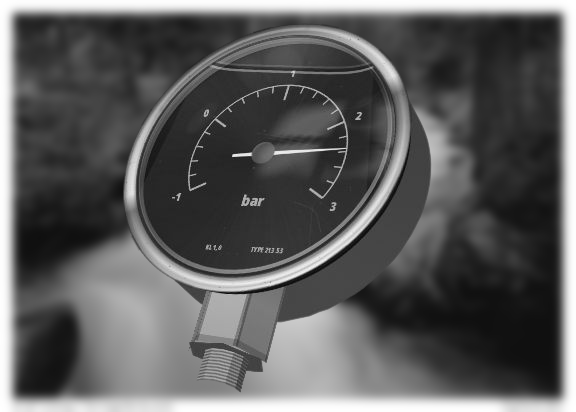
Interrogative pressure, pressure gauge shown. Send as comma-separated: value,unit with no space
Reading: 2.4,bar
